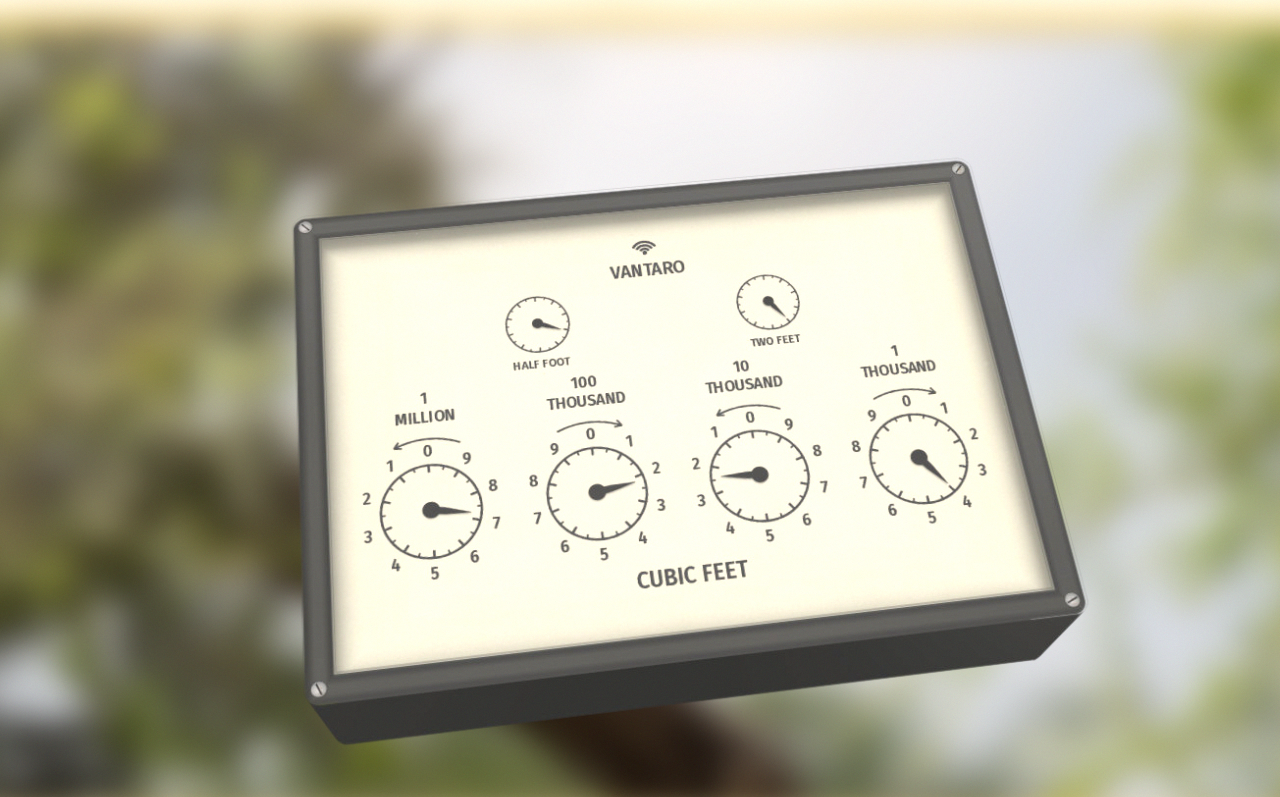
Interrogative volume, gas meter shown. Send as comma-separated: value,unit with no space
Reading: 722400,ft³
